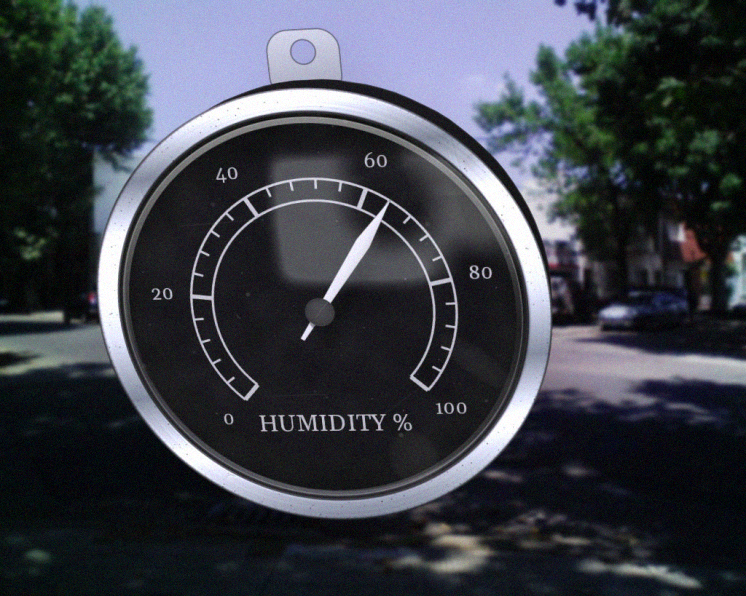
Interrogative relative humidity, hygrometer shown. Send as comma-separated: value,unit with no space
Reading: 64,%
